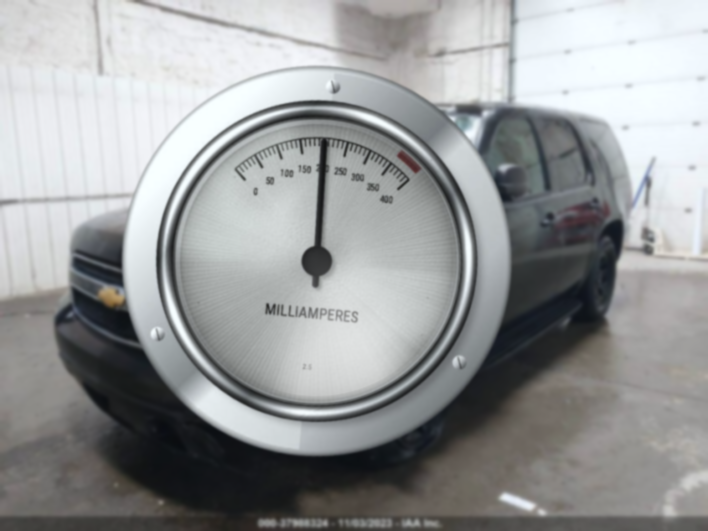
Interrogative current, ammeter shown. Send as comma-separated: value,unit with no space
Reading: 200,mA
